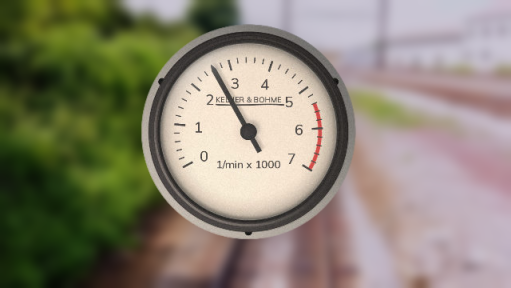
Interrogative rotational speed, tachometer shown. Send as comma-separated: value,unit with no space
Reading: 2600,rpm
